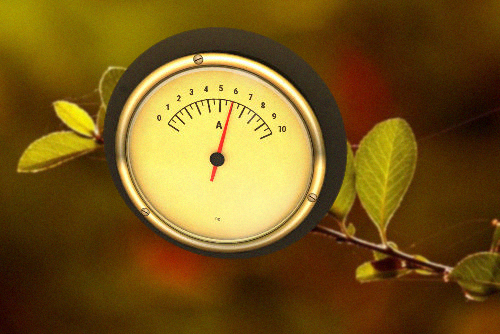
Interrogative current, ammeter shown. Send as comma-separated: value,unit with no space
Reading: 6,A
